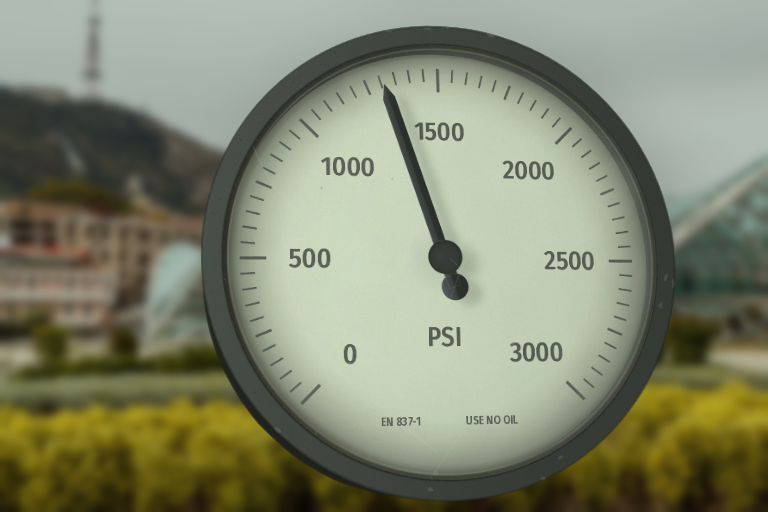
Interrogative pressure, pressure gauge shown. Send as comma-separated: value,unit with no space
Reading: 1300,psi
